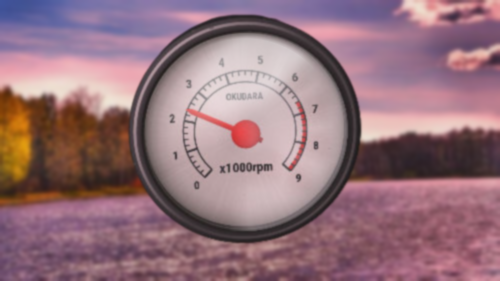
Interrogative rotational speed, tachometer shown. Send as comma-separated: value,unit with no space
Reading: 2400,rpm
